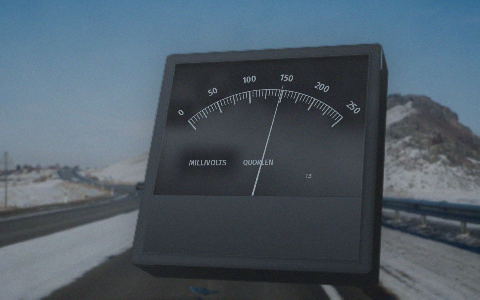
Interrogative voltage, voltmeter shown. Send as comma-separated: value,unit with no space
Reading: 150,mV
